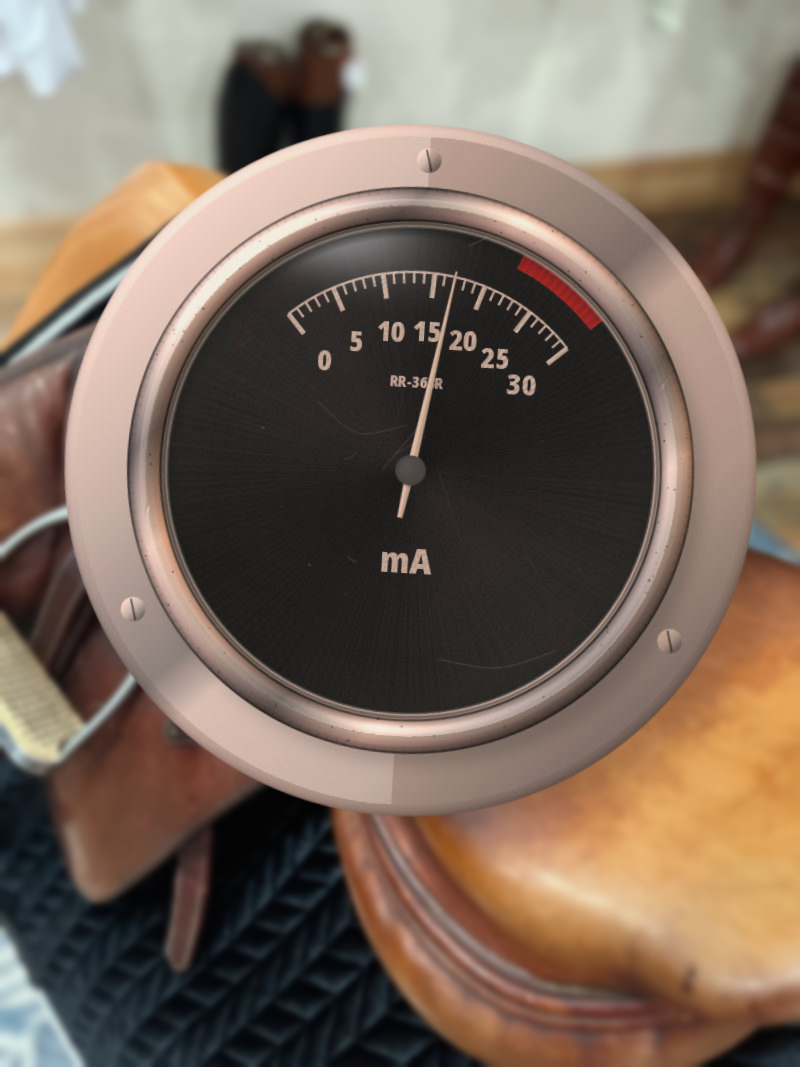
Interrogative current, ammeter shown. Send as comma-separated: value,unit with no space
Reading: 17,mA
